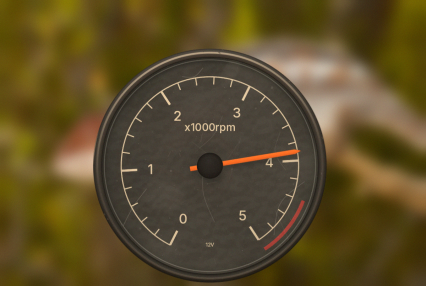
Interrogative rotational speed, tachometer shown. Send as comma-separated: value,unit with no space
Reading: 3900,rpm
